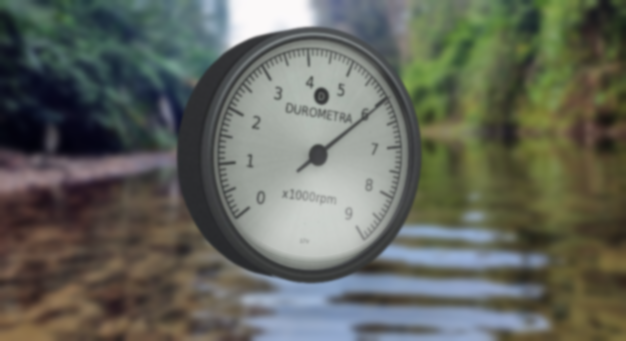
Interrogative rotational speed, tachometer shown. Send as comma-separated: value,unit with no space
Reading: 6000,rpm
